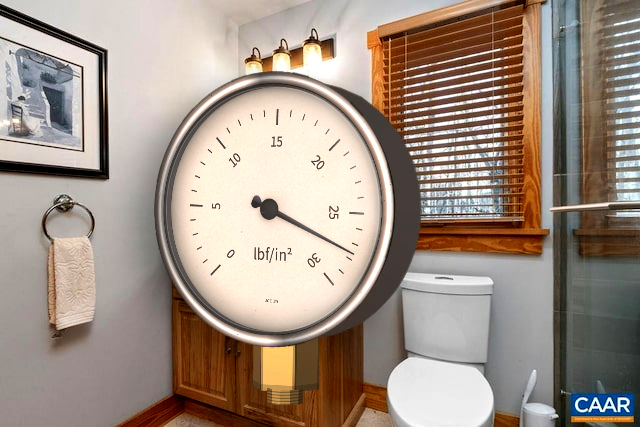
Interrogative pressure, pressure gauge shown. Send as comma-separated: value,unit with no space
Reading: 27.5,psi
